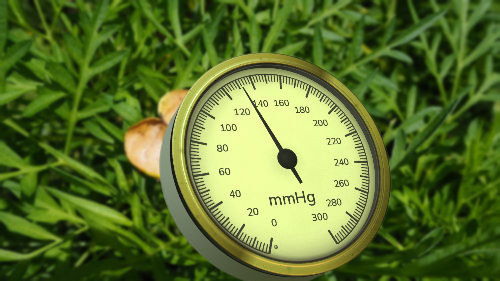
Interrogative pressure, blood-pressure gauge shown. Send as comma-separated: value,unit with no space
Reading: 130,mmHg
